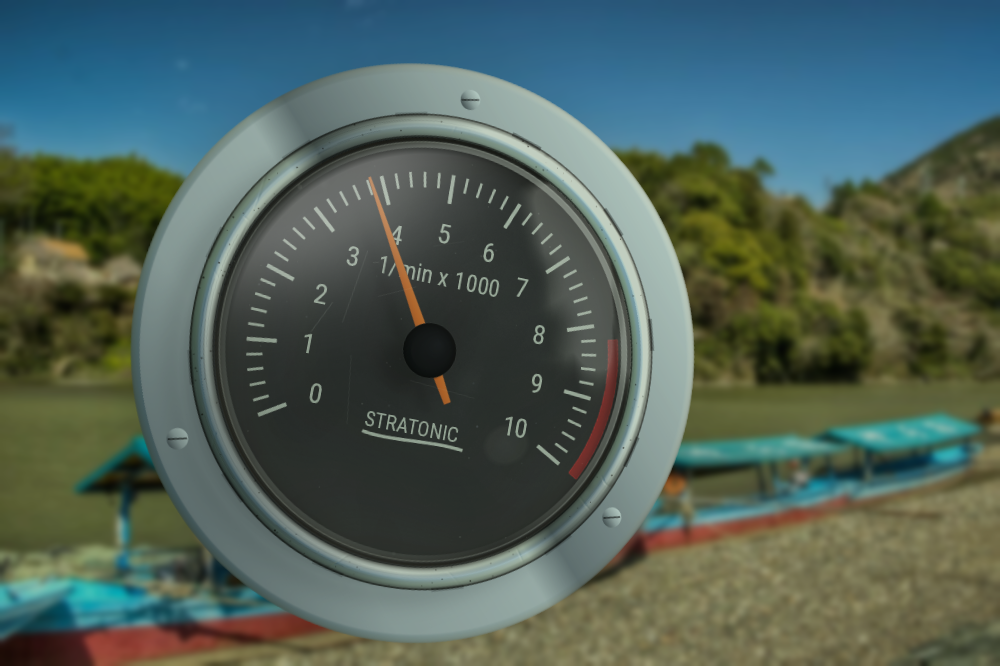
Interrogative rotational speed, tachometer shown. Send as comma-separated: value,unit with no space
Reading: 3800,rpm
